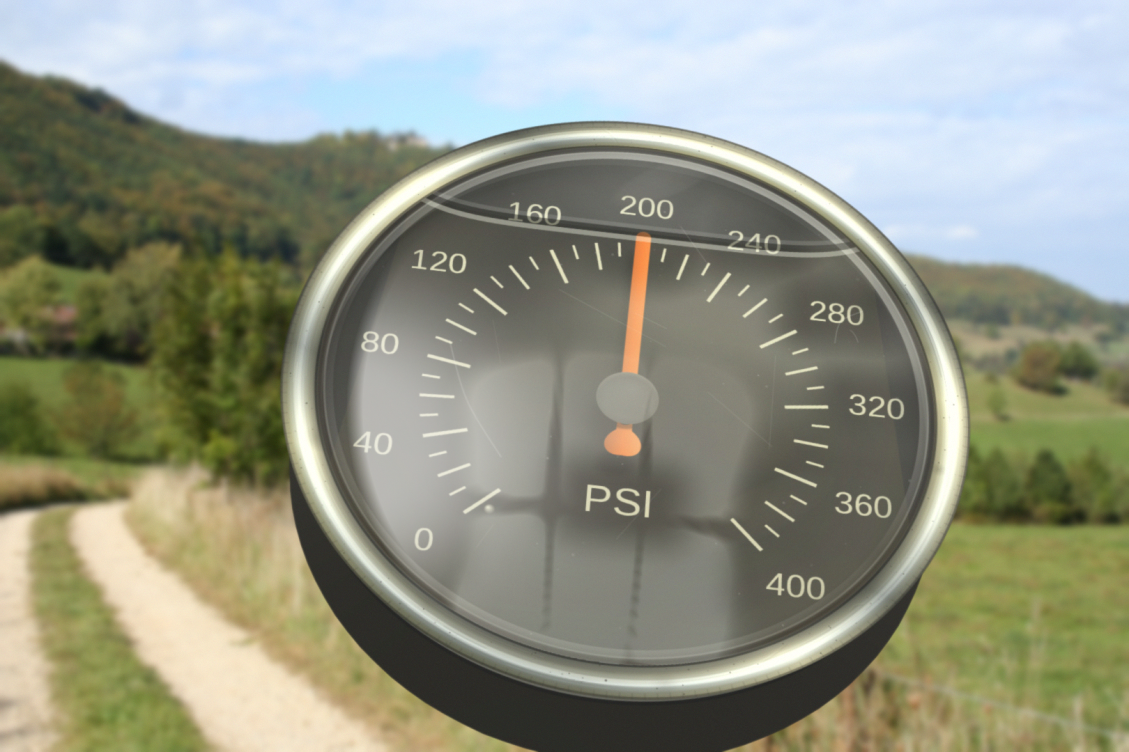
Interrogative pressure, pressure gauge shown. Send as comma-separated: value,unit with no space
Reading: 200,psi
